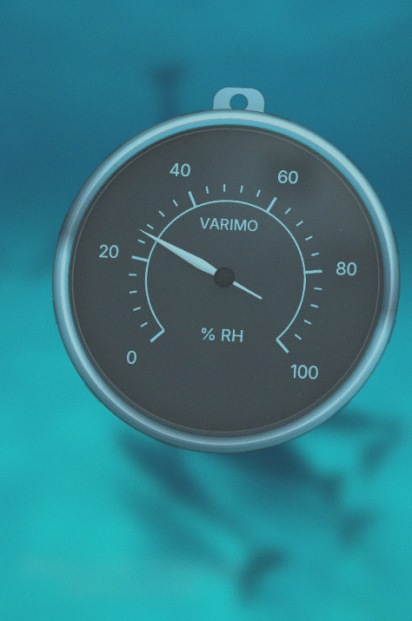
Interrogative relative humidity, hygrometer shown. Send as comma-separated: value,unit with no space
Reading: 26,%
